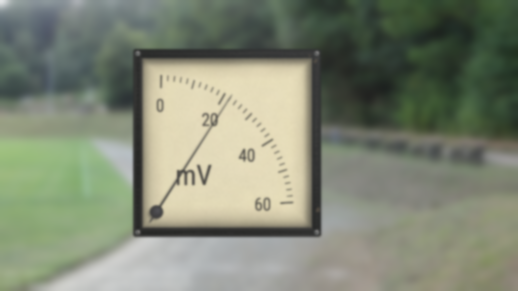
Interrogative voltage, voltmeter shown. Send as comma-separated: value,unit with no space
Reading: 22,mV
